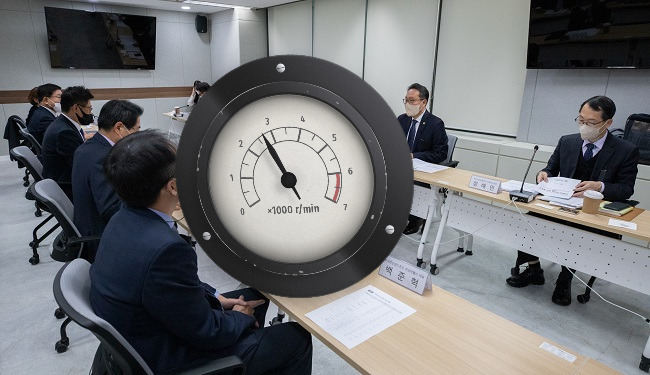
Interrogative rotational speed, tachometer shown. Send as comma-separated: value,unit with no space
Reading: 2750,rpm
